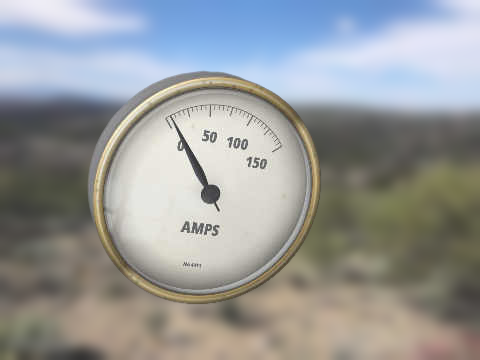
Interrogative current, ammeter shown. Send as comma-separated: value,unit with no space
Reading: 5,A
